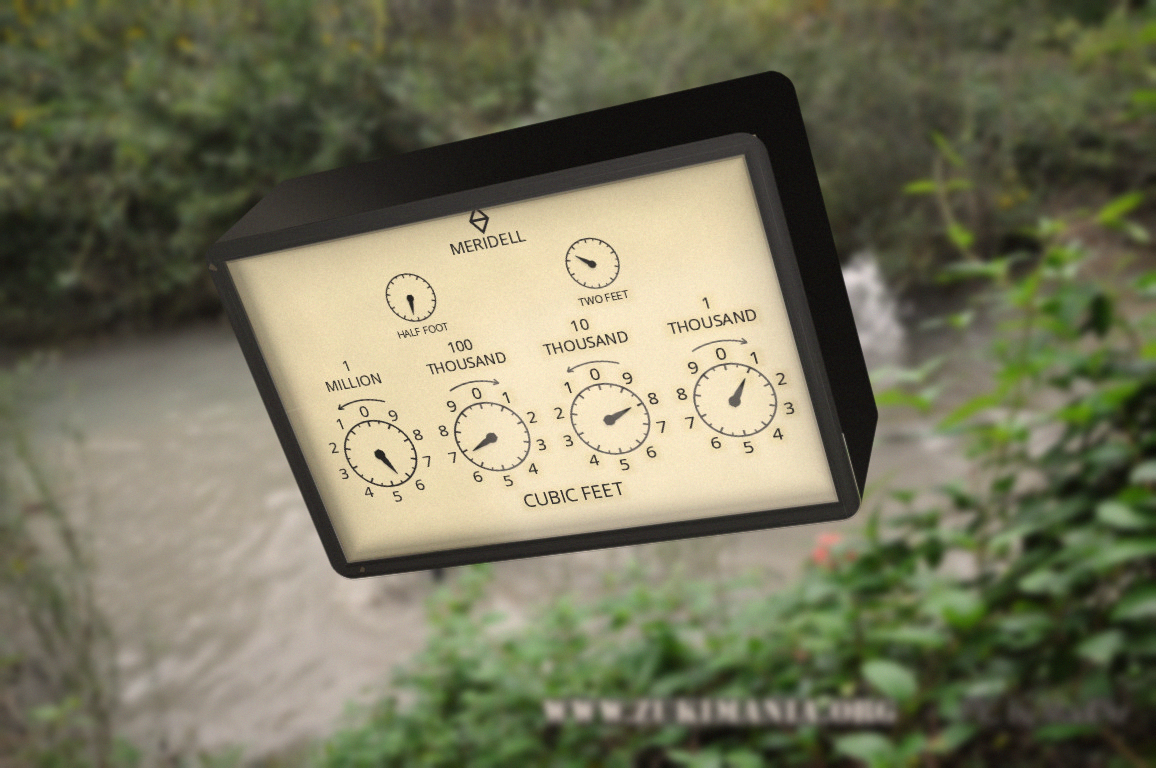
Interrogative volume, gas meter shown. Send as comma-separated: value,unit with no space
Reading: 568100,ft³
